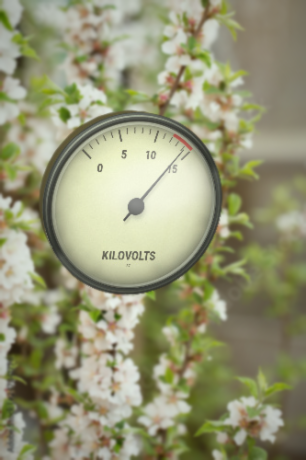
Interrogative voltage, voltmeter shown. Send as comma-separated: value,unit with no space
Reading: 14,kV
